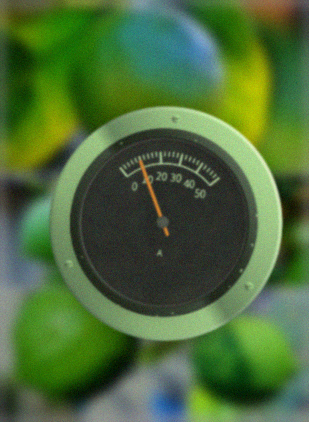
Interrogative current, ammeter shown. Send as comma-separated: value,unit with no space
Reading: 10,A
